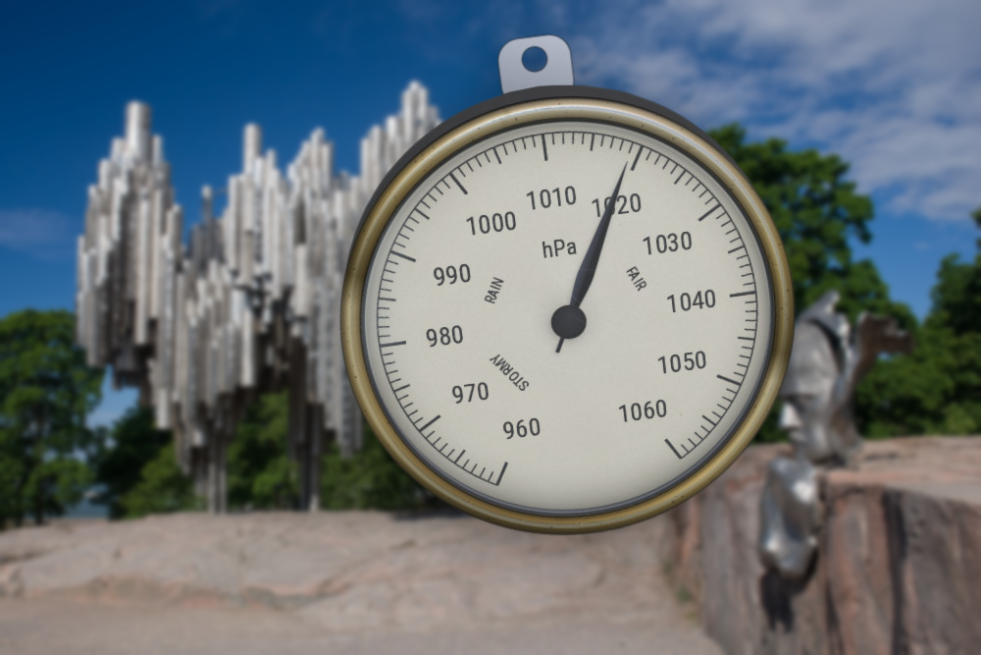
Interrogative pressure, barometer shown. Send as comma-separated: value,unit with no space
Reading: 1019,hPa
